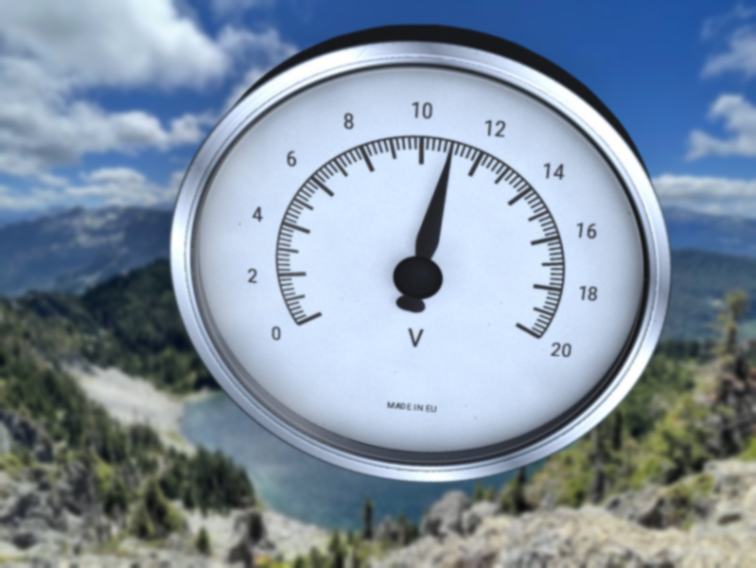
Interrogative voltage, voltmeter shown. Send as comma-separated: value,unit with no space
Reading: 11,V
